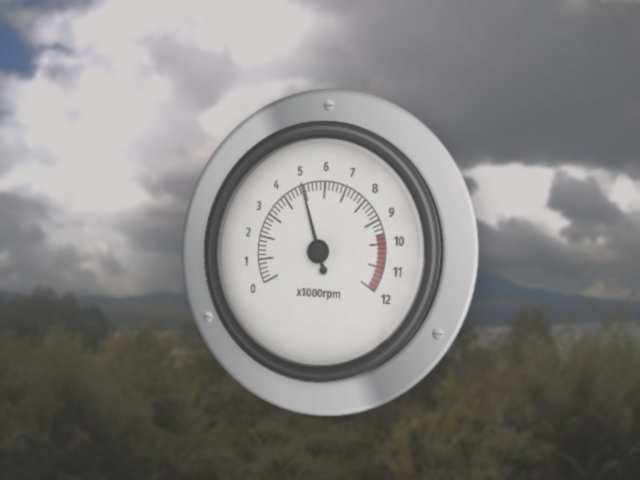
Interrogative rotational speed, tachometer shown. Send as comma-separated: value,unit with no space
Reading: 5000,rpm
